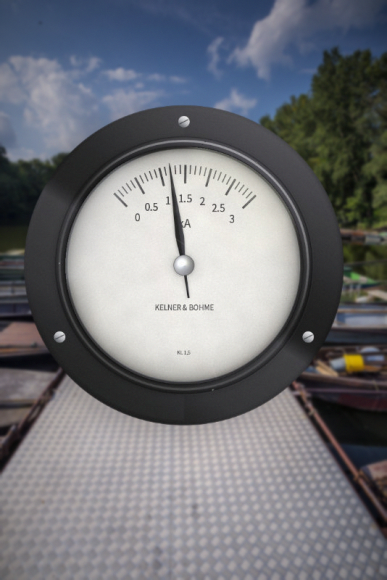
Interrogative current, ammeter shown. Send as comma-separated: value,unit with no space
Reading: 1.2,kA
